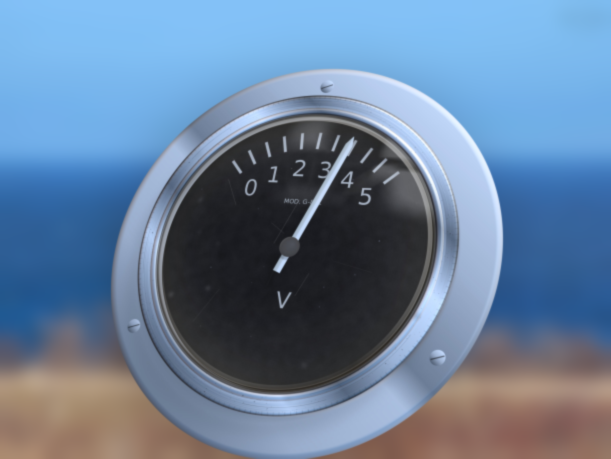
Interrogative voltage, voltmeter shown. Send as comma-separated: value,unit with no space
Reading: 3.5,V
